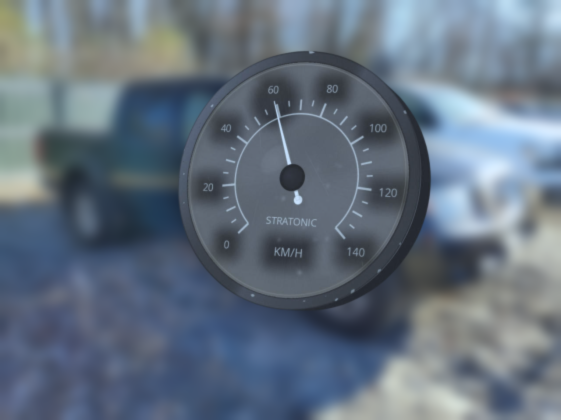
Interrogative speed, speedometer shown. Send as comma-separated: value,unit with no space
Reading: 60,km/h
